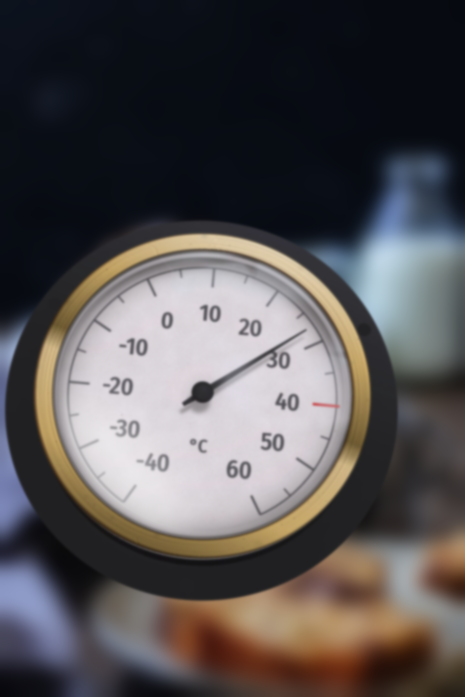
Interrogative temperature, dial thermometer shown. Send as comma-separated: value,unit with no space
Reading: 27.5,°C
